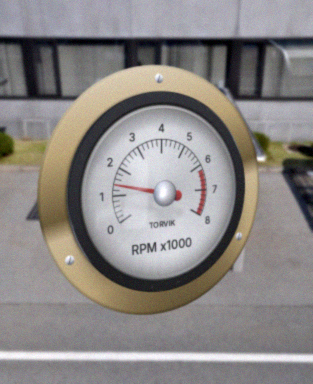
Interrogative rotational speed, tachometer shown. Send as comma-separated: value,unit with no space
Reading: 1400,rpm
